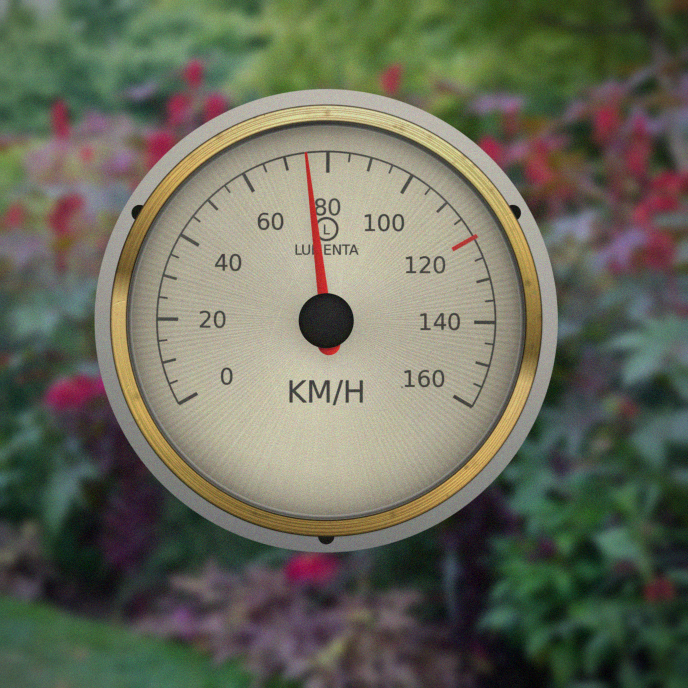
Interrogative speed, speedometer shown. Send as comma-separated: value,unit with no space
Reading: 75,km/h
